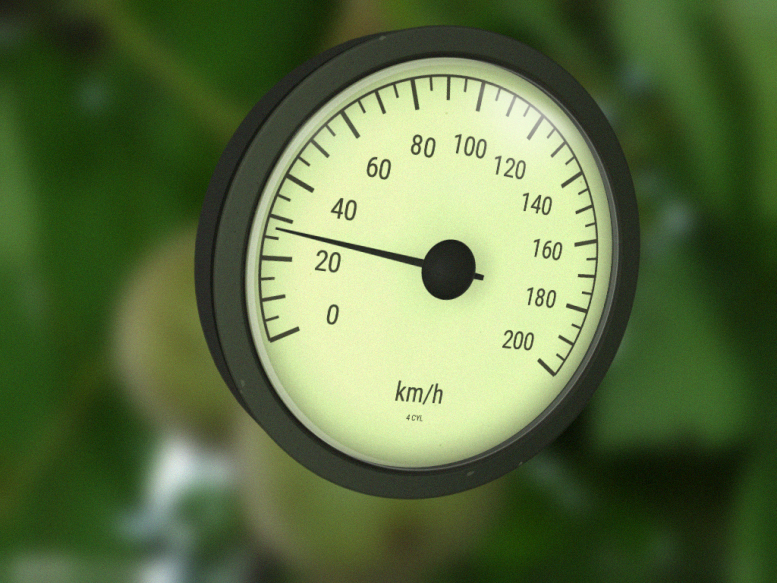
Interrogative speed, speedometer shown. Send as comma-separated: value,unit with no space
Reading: 27.5,km/h
